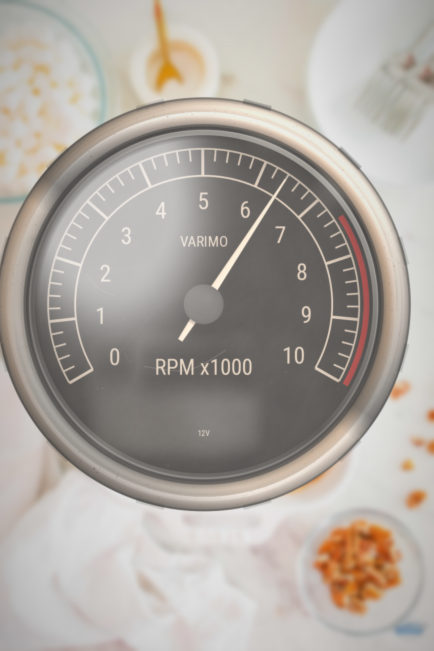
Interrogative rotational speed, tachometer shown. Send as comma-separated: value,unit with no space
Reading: 6400,rpm
